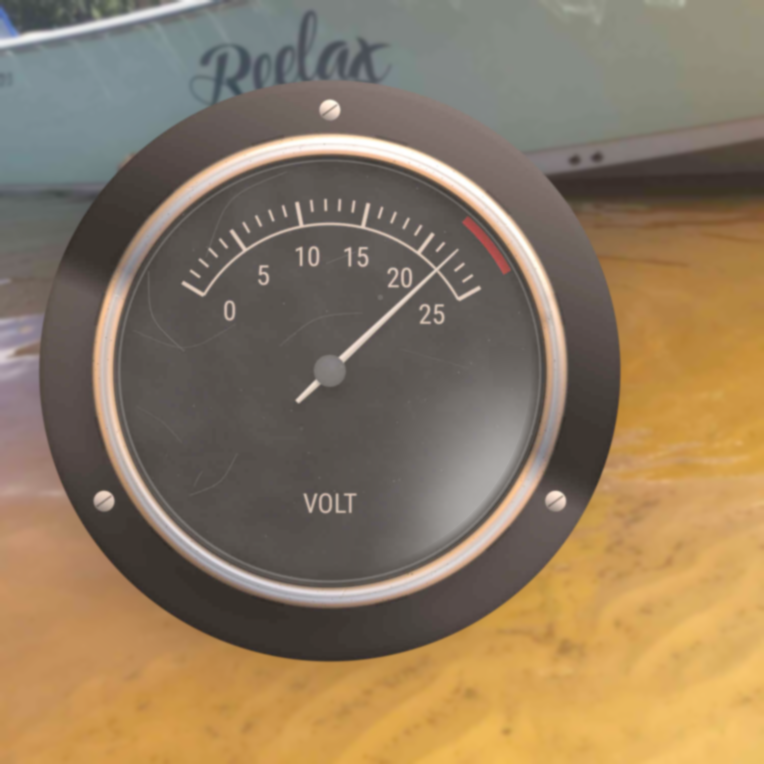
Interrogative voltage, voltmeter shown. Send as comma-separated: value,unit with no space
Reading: 22,V
